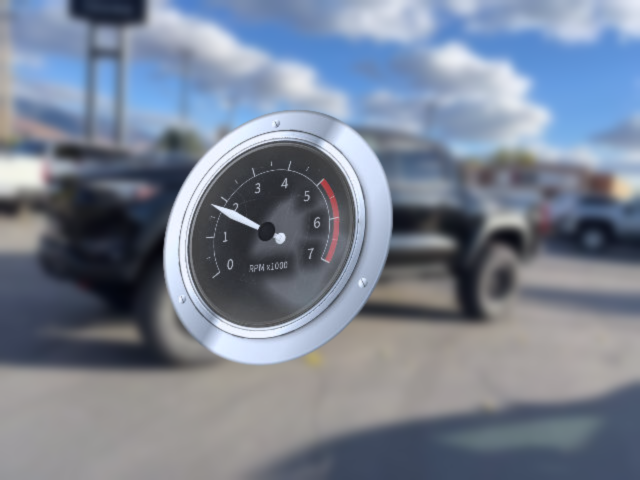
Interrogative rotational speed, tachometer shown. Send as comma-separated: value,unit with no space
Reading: 1750,rpm
